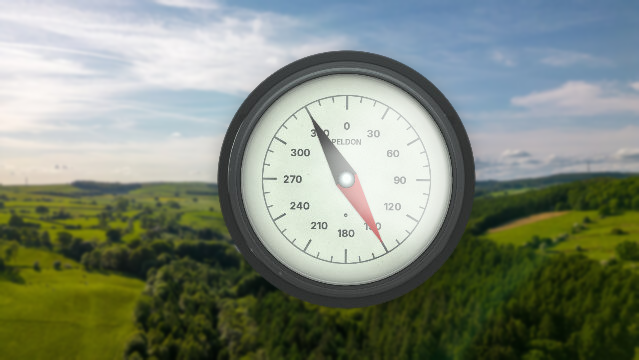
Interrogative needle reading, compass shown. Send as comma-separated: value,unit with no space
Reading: 150,°
